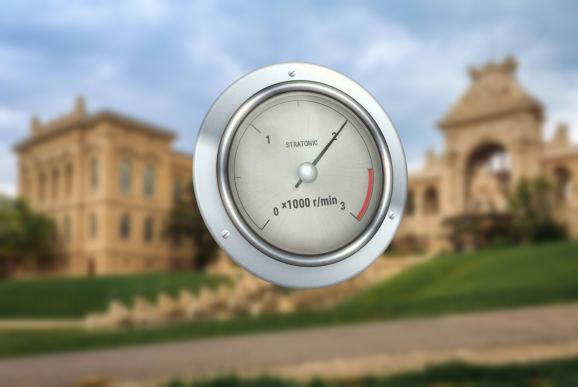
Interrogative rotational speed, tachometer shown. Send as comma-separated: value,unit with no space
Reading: 2000,rpm
